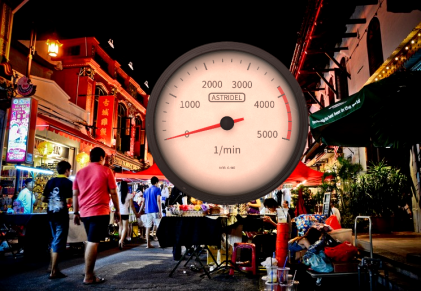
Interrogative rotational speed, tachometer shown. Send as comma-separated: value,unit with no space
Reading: 0,rpm
